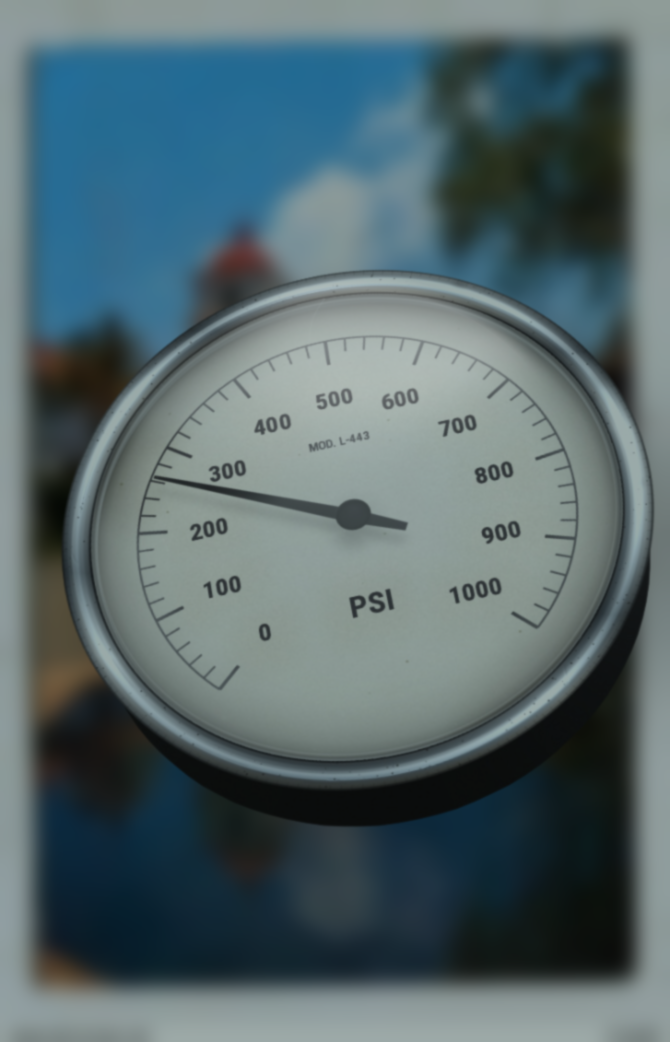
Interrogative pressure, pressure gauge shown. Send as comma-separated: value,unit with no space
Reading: 260,psi
